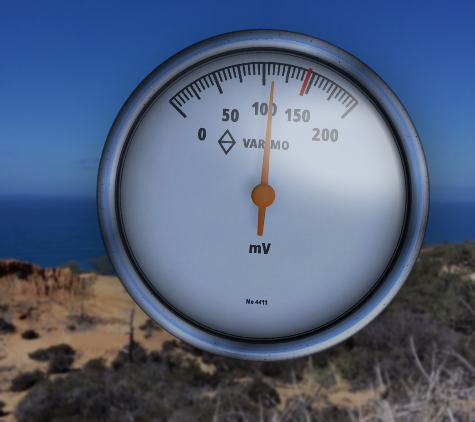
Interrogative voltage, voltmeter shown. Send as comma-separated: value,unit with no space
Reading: 110,mV
